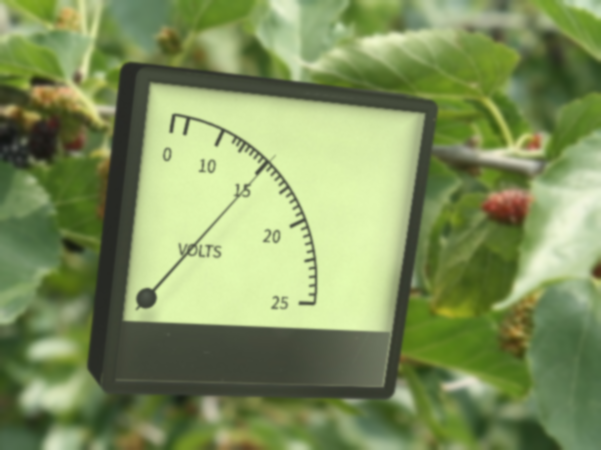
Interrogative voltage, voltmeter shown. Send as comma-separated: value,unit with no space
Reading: 15,V
